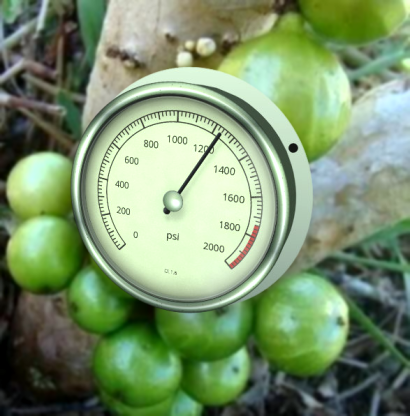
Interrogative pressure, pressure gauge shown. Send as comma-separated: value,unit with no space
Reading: 1240,psi
